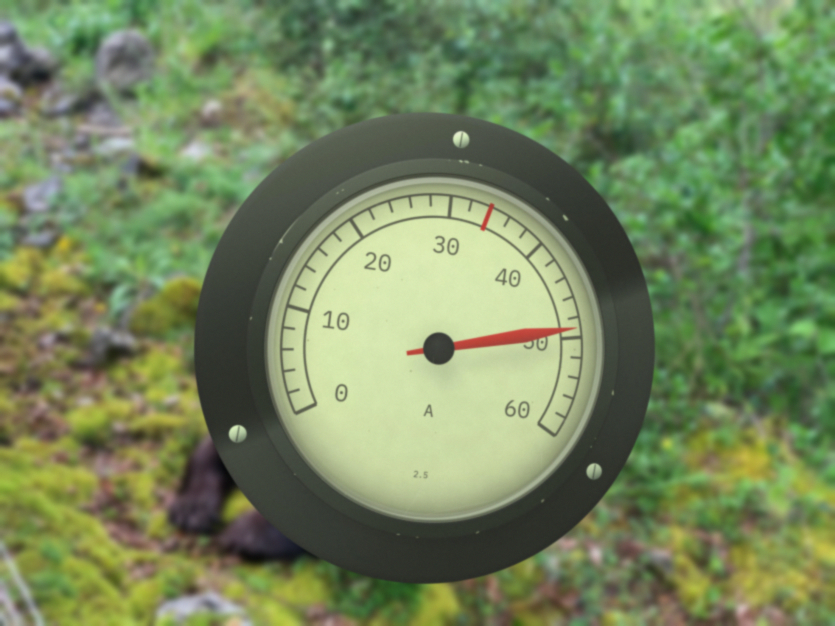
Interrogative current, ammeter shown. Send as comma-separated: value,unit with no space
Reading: 49,A
